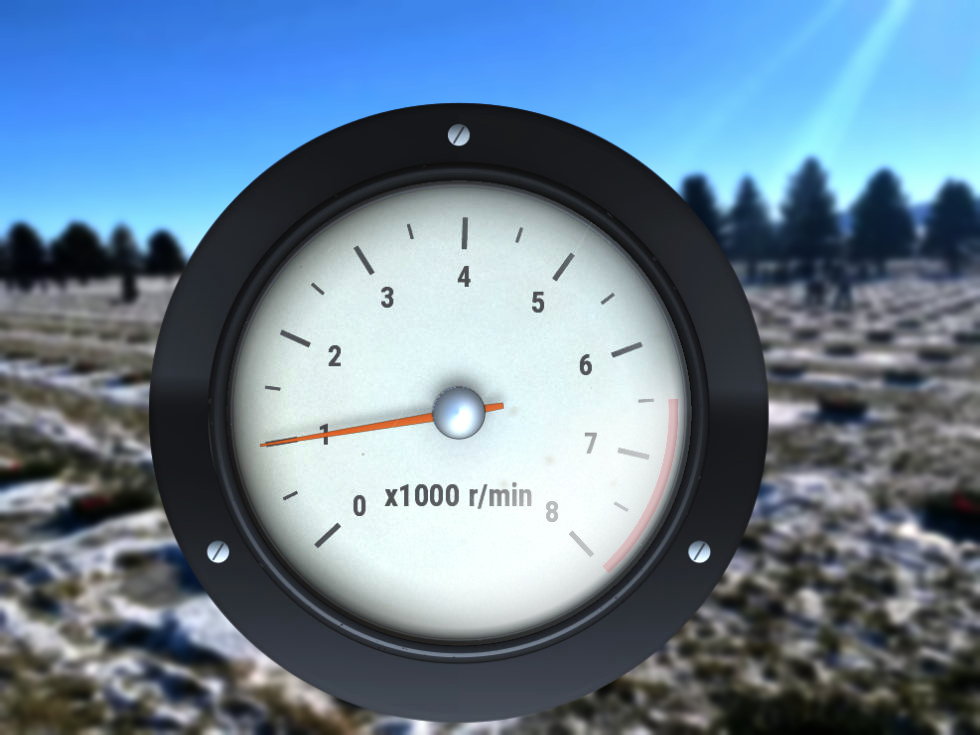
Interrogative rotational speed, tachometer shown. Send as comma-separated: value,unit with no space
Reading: 1000,rpm
